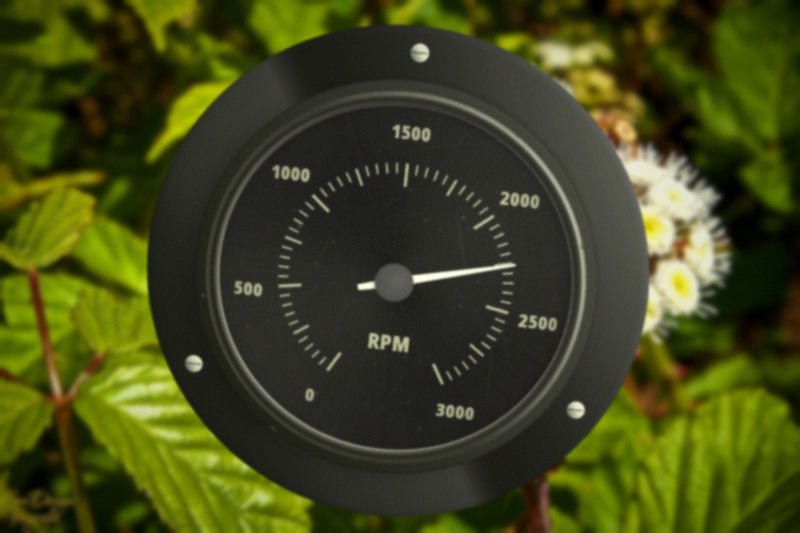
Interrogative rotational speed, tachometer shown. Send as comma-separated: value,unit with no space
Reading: 2250,rpm
